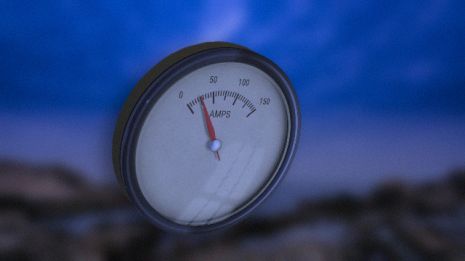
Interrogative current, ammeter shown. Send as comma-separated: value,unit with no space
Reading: 25,A
